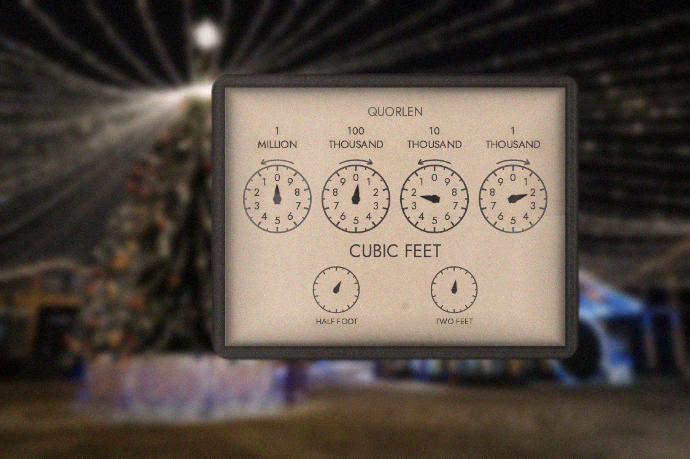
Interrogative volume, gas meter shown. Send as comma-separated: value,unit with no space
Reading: 2200,ft³
